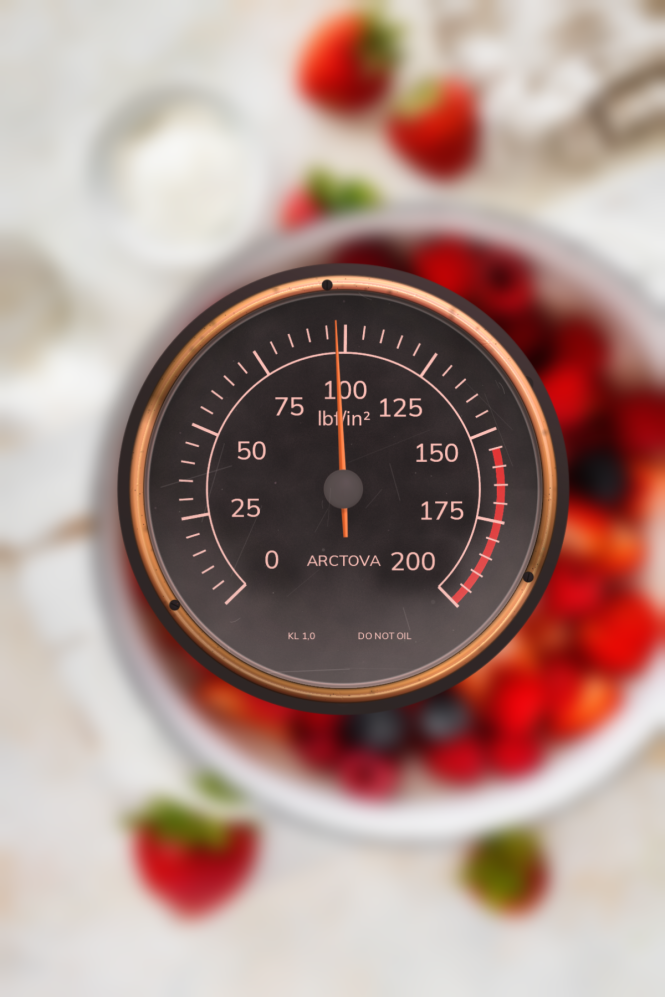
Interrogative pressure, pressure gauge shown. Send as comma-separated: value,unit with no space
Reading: 97.5,psi
